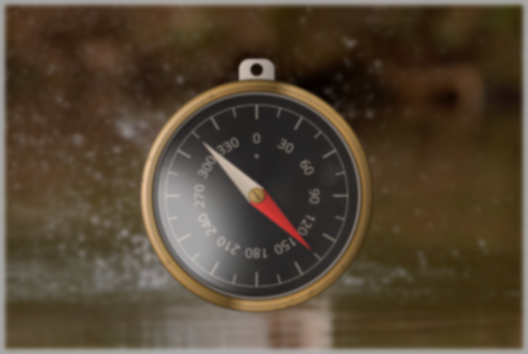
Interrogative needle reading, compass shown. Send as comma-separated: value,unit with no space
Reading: 135,°
